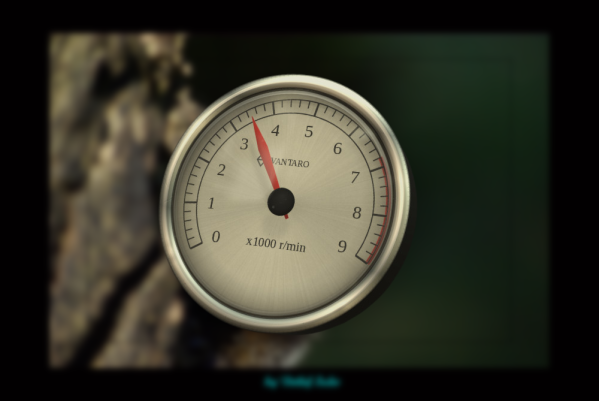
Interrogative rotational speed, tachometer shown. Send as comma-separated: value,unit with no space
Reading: 3500,rpm
